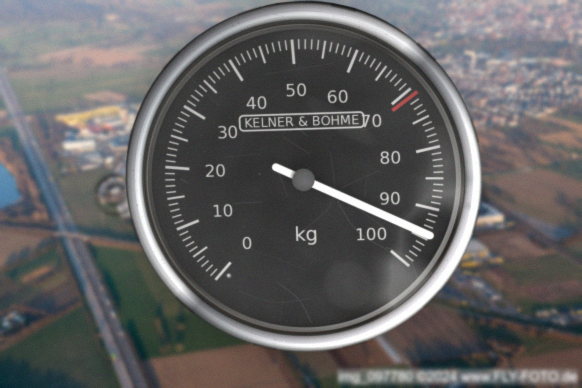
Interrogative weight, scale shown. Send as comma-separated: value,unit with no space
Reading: 94,kg
